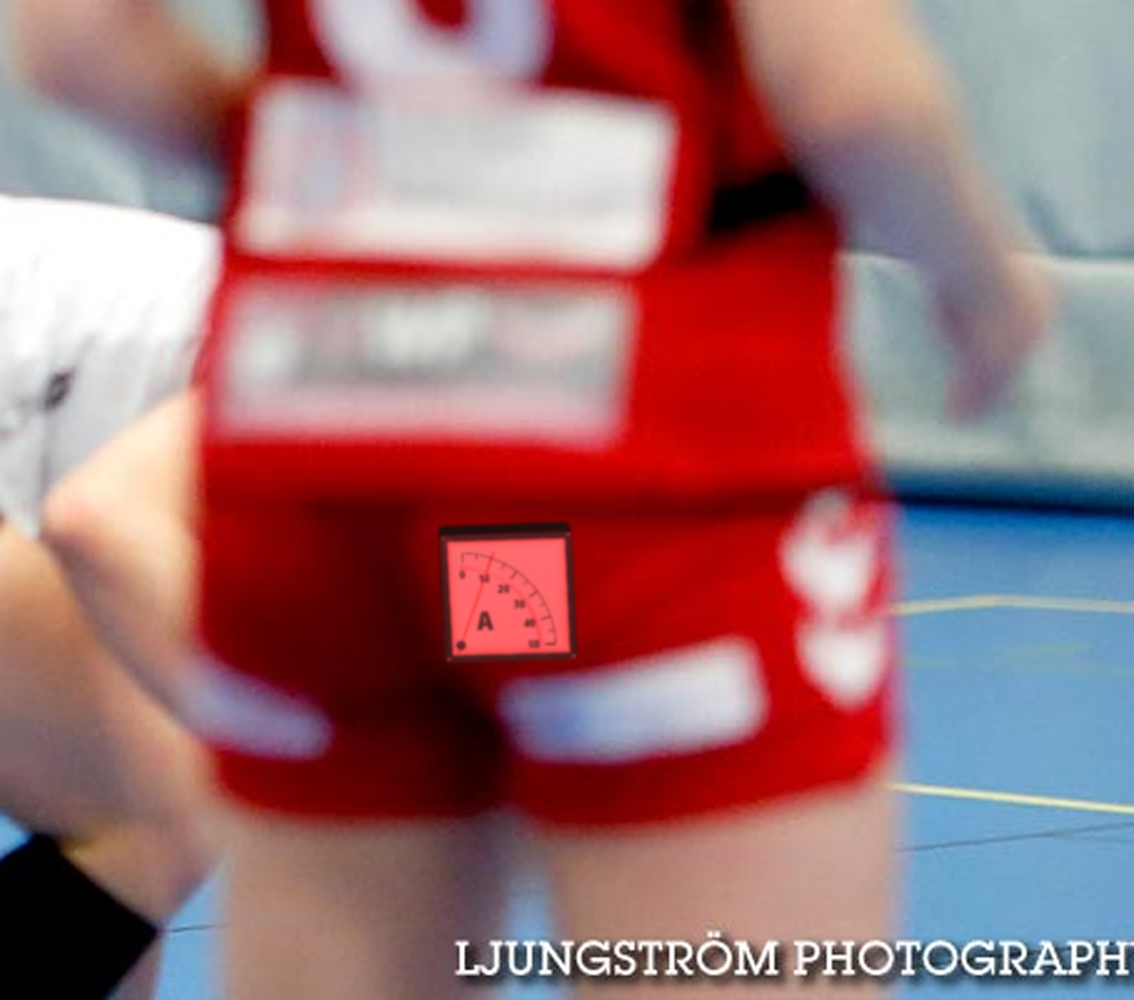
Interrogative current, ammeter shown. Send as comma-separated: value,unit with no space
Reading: 10,A
